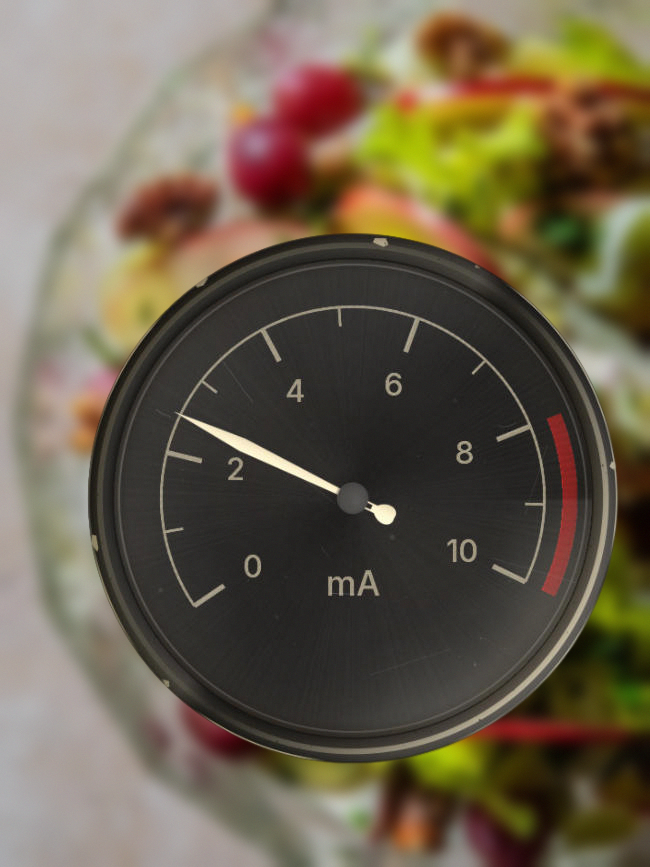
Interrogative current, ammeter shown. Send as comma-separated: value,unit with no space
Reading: 2.5,mA
